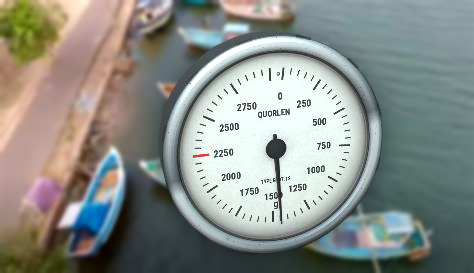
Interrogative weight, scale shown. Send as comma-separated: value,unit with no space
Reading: 1450,g
